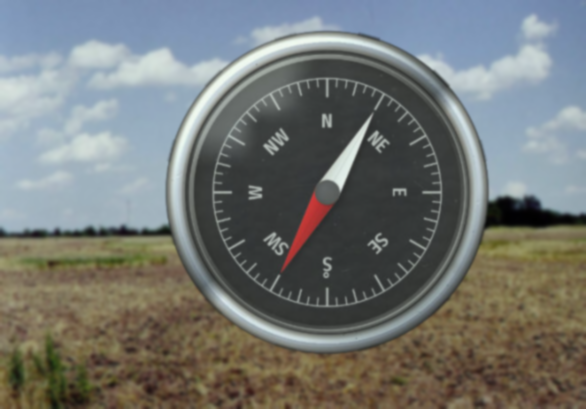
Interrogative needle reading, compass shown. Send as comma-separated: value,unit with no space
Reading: 210,°
